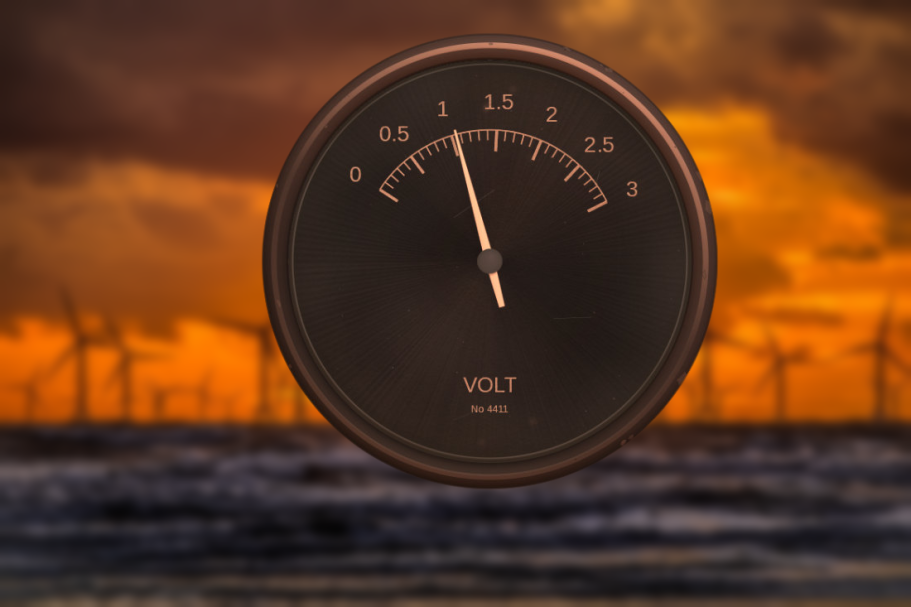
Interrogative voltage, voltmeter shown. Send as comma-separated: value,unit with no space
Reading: 1.05,V
